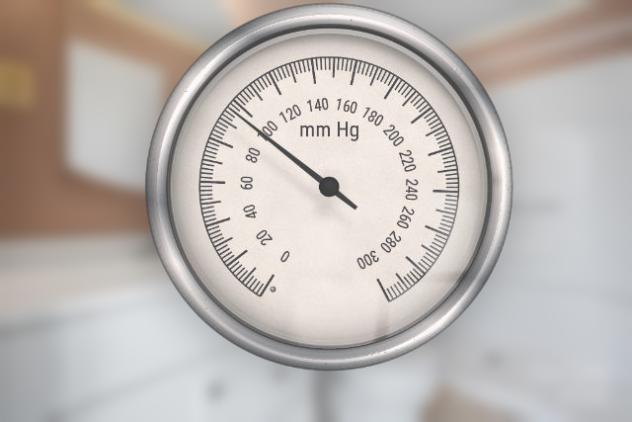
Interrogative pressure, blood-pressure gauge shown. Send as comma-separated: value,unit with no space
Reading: 96,mmHg
